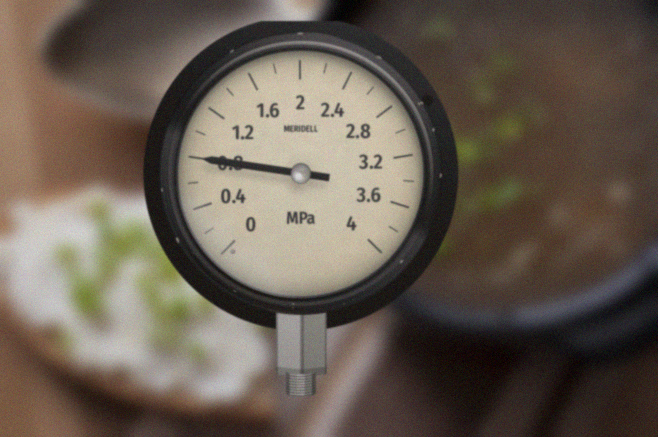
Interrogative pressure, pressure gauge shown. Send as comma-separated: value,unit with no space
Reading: 0.8,MPa
